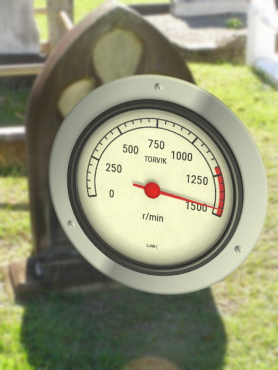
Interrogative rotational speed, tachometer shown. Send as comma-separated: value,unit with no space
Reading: 1450,rpm
